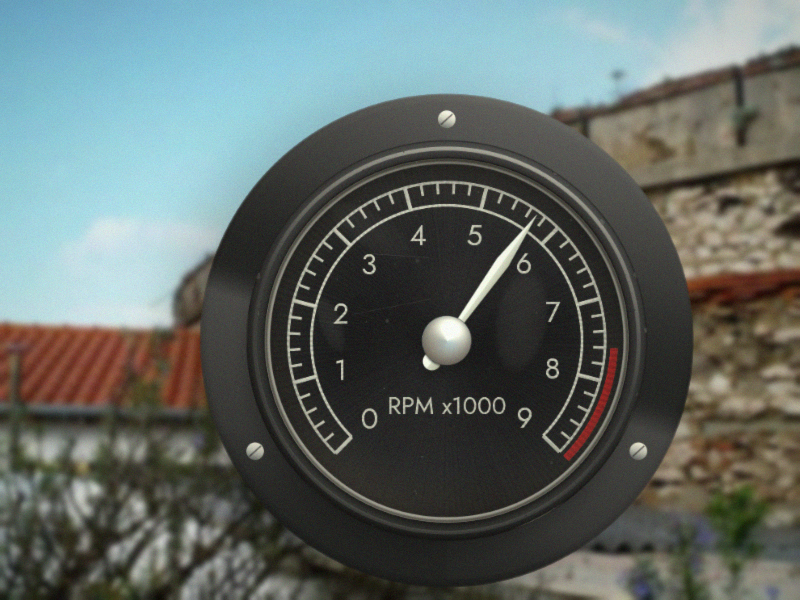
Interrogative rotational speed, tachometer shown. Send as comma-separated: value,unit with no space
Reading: 5700,rpm
